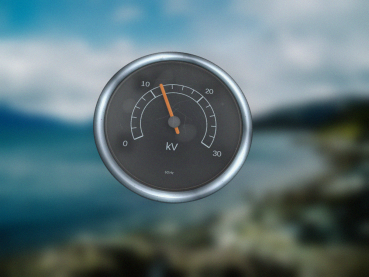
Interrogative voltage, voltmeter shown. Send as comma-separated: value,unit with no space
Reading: 12,kV
